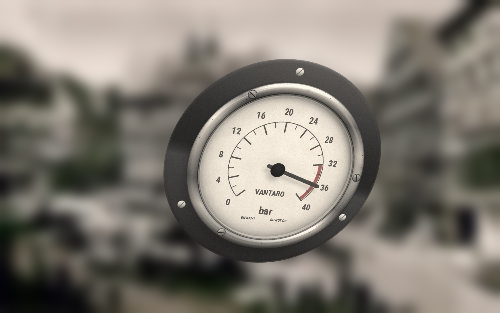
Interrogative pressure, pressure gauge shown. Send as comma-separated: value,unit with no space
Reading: 36,bar
